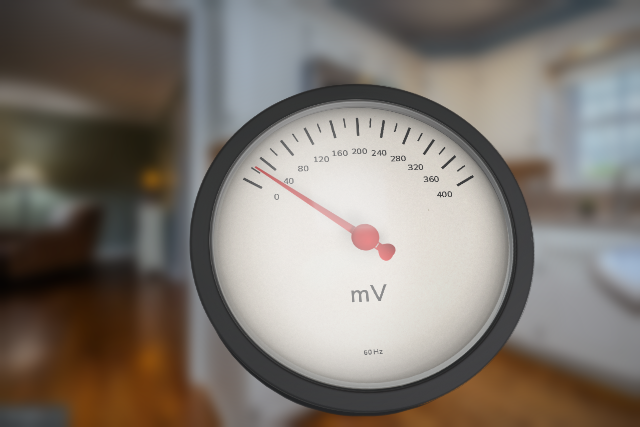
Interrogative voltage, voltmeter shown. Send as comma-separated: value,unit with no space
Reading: 20,mV
